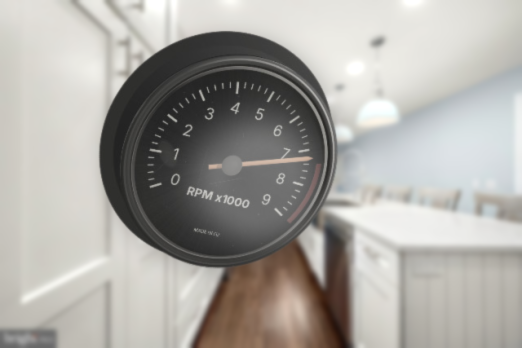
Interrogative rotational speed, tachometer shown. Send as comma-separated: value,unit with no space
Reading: 7200,rpm
